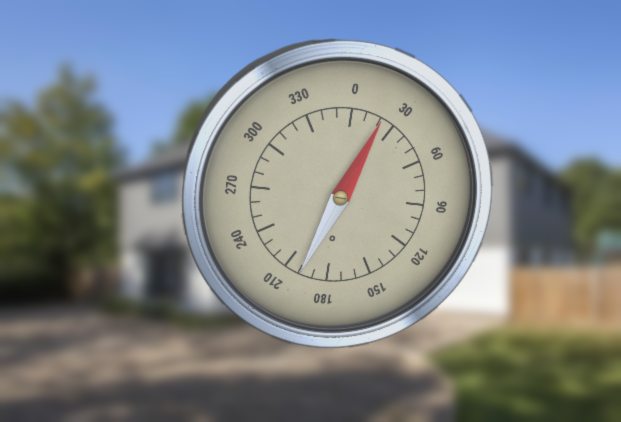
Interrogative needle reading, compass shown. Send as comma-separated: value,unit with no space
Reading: 20,°
